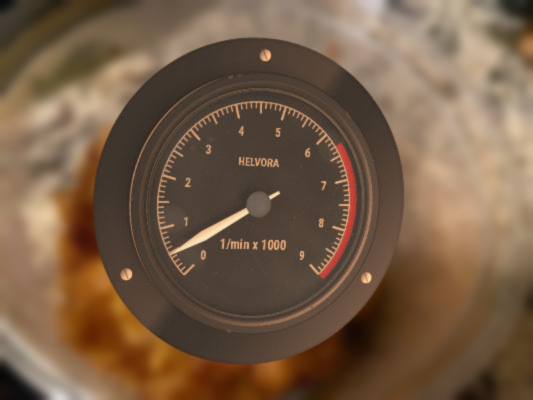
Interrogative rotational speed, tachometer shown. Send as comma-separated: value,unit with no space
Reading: 500,rpm
